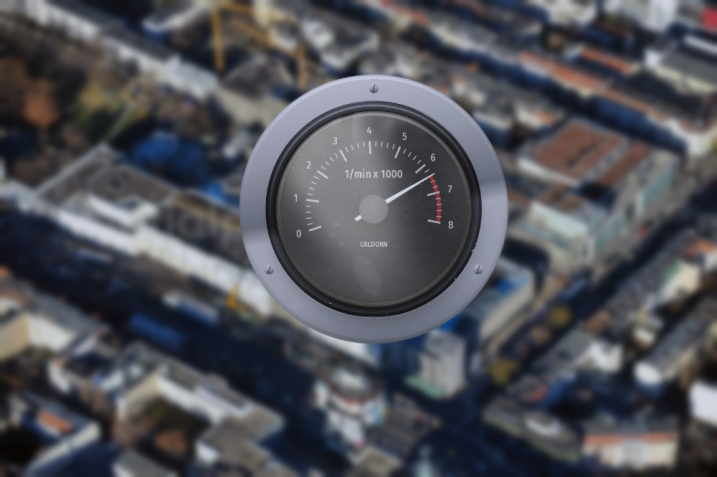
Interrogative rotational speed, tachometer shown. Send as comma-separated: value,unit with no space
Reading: 6400,rpm
